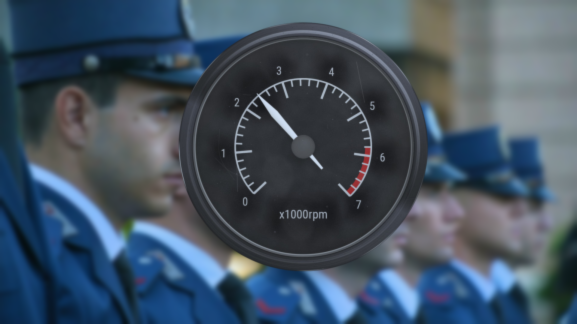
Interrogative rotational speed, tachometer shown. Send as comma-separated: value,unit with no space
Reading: 2400,rpm
